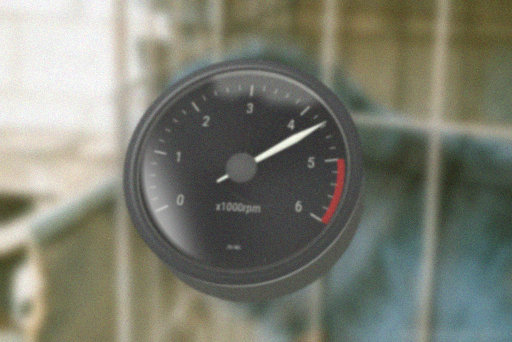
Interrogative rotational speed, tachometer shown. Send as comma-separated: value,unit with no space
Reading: 4400,rpm
